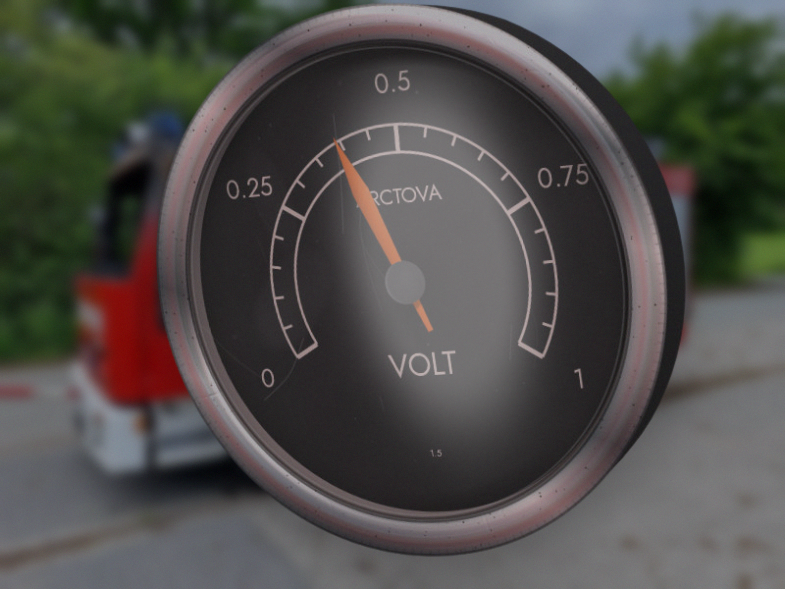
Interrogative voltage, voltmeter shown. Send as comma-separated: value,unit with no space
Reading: 0.4,V
